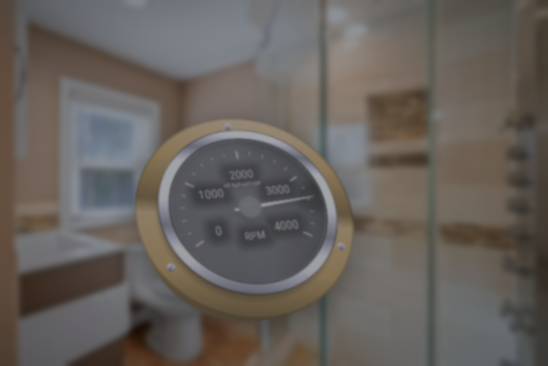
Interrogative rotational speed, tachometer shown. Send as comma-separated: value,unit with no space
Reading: 3400,rpm
